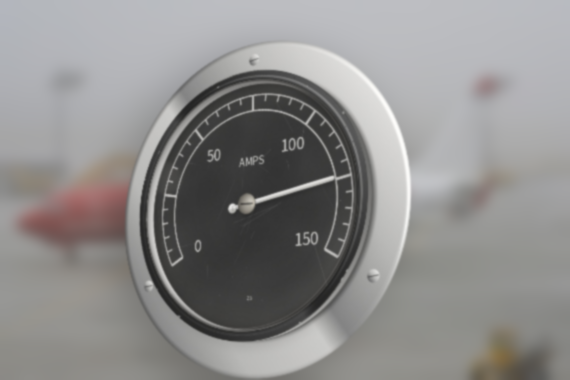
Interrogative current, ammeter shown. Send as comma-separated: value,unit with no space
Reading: 125,A
